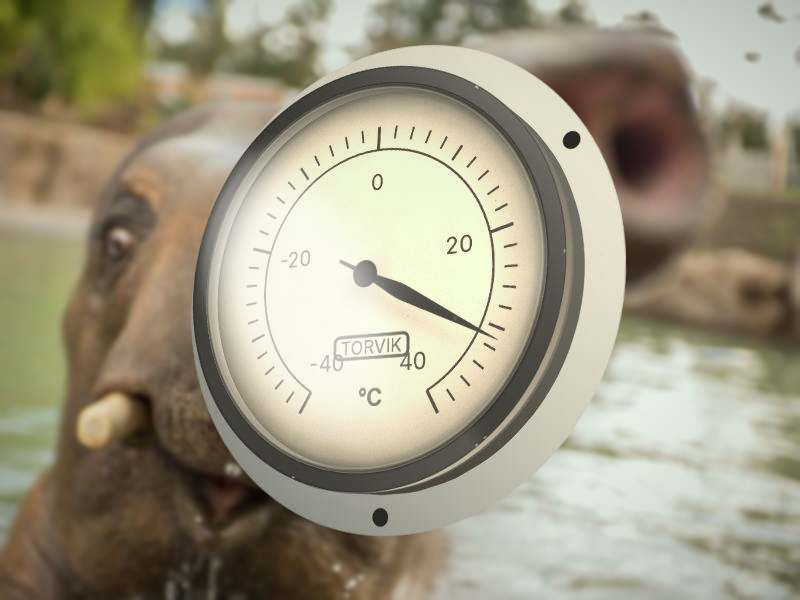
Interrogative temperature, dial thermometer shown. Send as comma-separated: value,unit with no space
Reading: 31,°C
